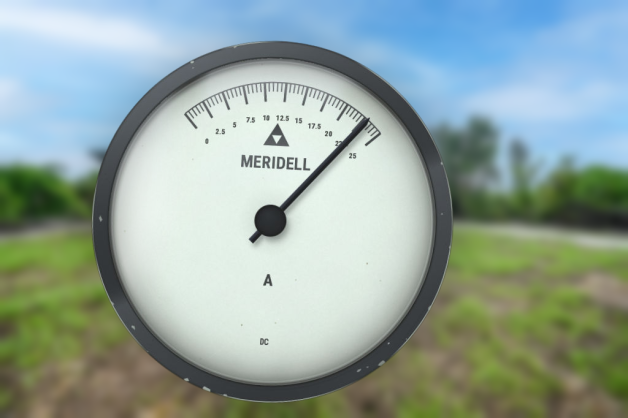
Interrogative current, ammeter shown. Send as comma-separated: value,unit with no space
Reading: 23,A
